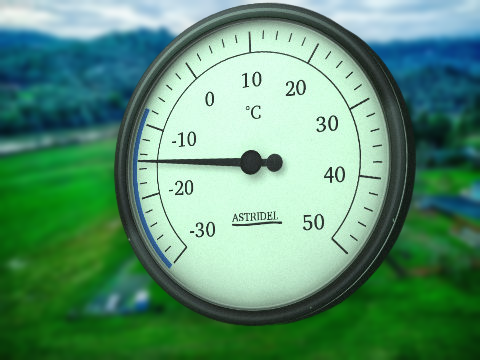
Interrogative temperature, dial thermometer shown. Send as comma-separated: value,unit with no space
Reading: -15,°C
